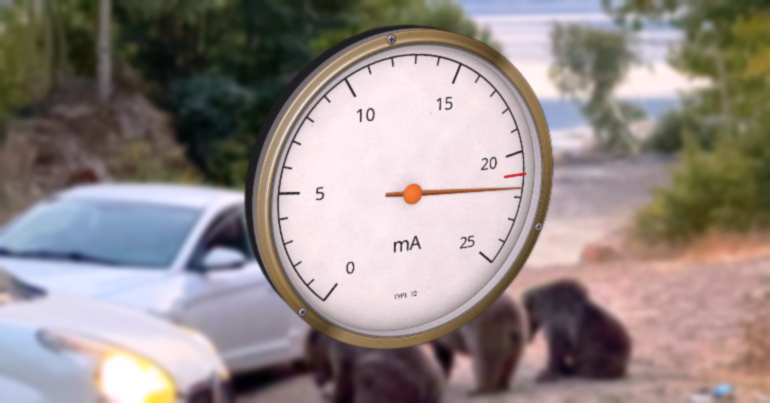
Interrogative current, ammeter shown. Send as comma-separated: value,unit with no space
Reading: 21.5,mA
